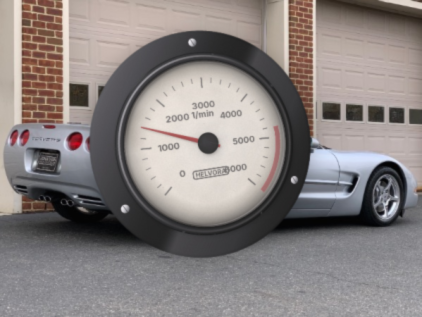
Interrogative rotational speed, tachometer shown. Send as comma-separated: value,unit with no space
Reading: 1400,rpm
